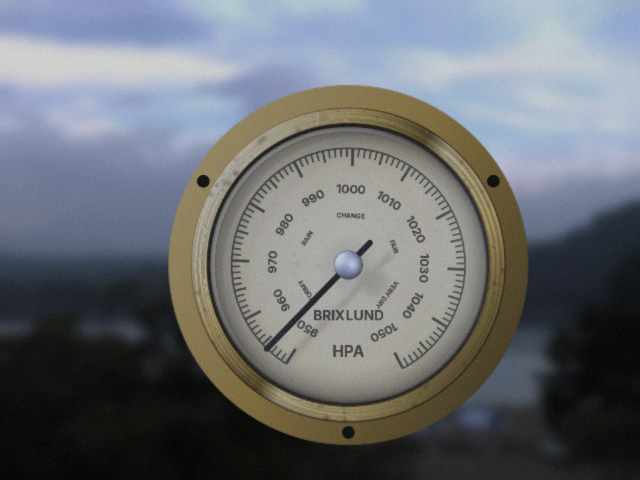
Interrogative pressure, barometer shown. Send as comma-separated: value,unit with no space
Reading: 954,hPa
